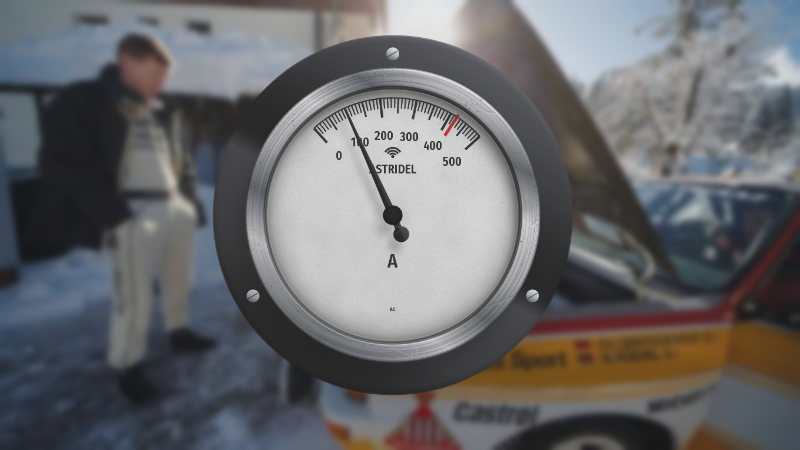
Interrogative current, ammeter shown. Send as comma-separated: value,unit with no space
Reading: 100,A
